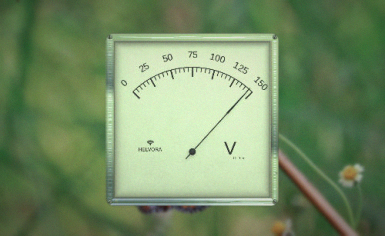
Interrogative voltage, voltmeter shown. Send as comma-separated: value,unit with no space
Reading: 145,V
